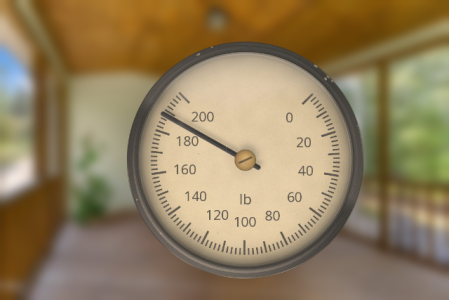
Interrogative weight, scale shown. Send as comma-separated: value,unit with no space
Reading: 188,lb
